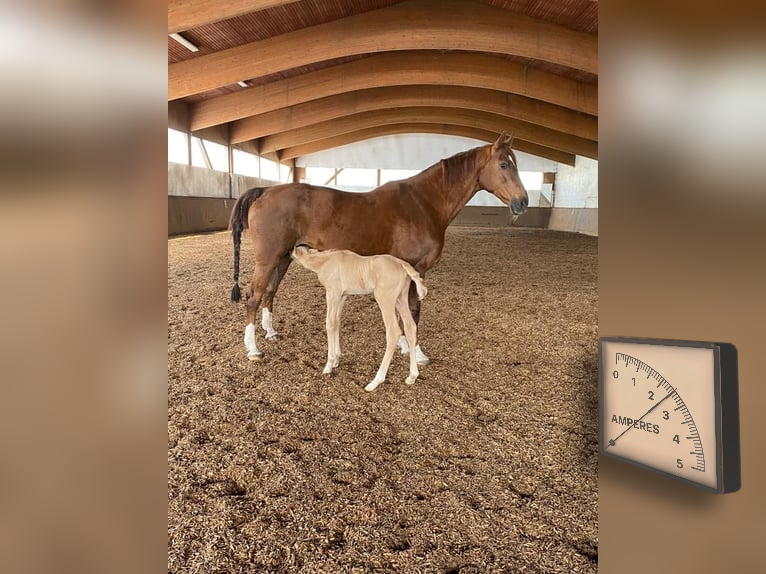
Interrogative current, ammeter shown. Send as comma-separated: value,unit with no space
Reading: 2.5,A
